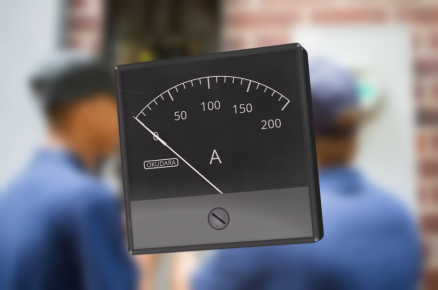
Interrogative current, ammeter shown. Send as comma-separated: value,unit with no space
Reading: 0,A
